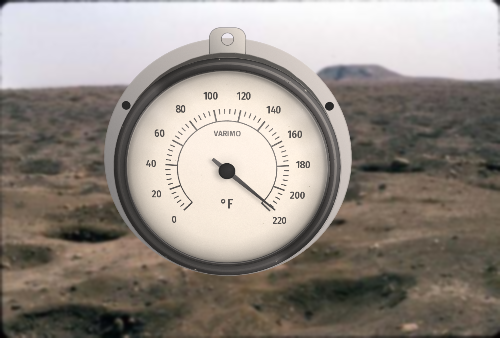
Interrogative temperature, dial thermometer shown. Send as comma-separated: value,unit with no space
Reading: 216,°F
